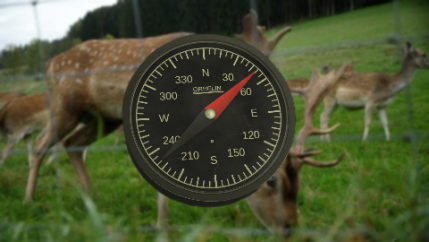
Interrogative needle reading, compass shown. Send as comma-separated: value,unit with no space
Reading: 50,°
